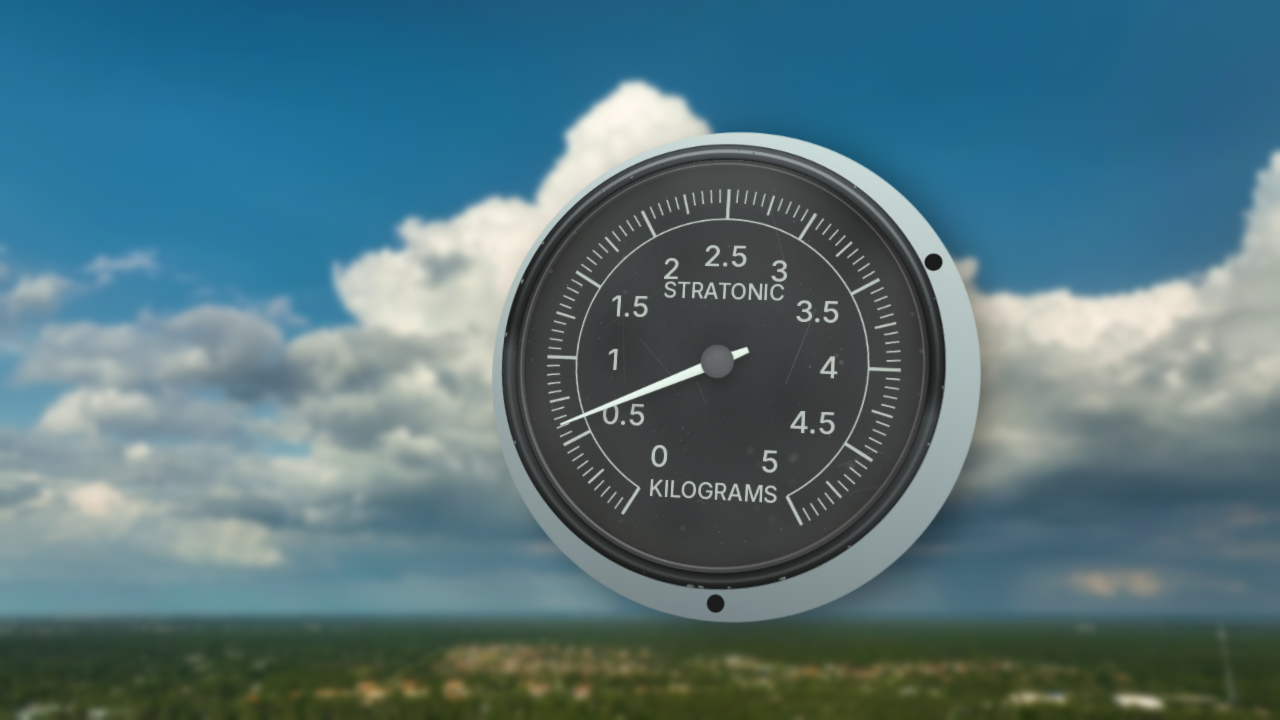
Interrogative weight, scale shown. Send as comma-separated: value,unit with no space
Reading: 0.6,kg
